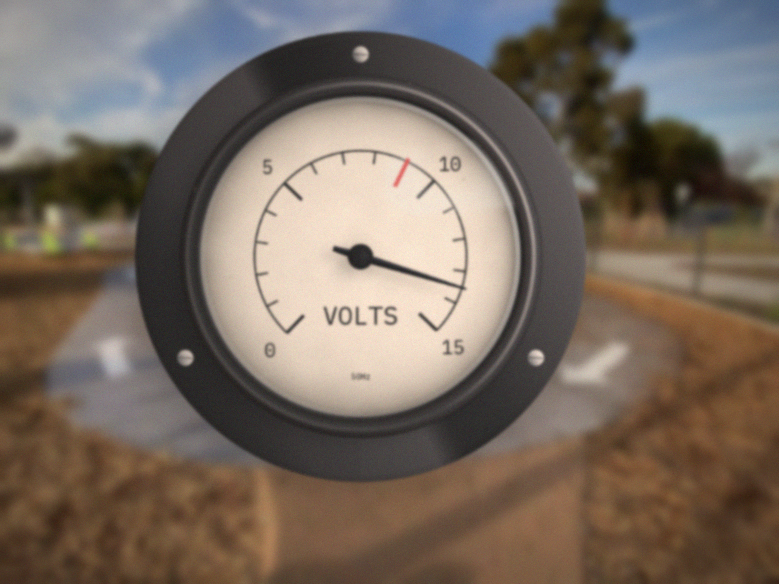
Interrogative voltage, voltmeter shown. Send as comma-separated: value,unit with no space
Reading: 13.5,V
